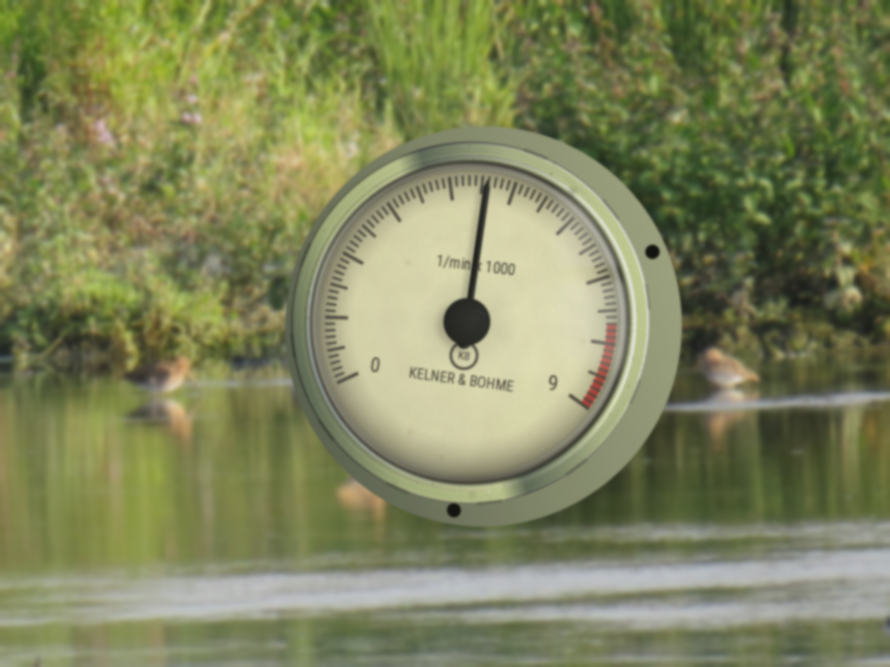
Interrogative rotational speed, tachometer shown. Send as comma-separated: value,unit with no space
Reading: 4600,rpm
